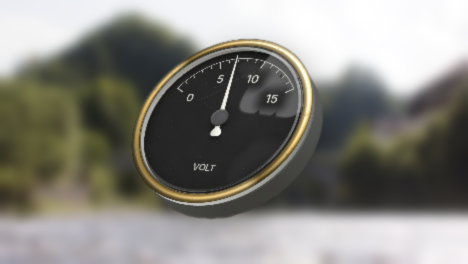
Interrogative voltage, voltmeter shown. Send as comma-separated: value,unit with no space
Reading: 7,V
